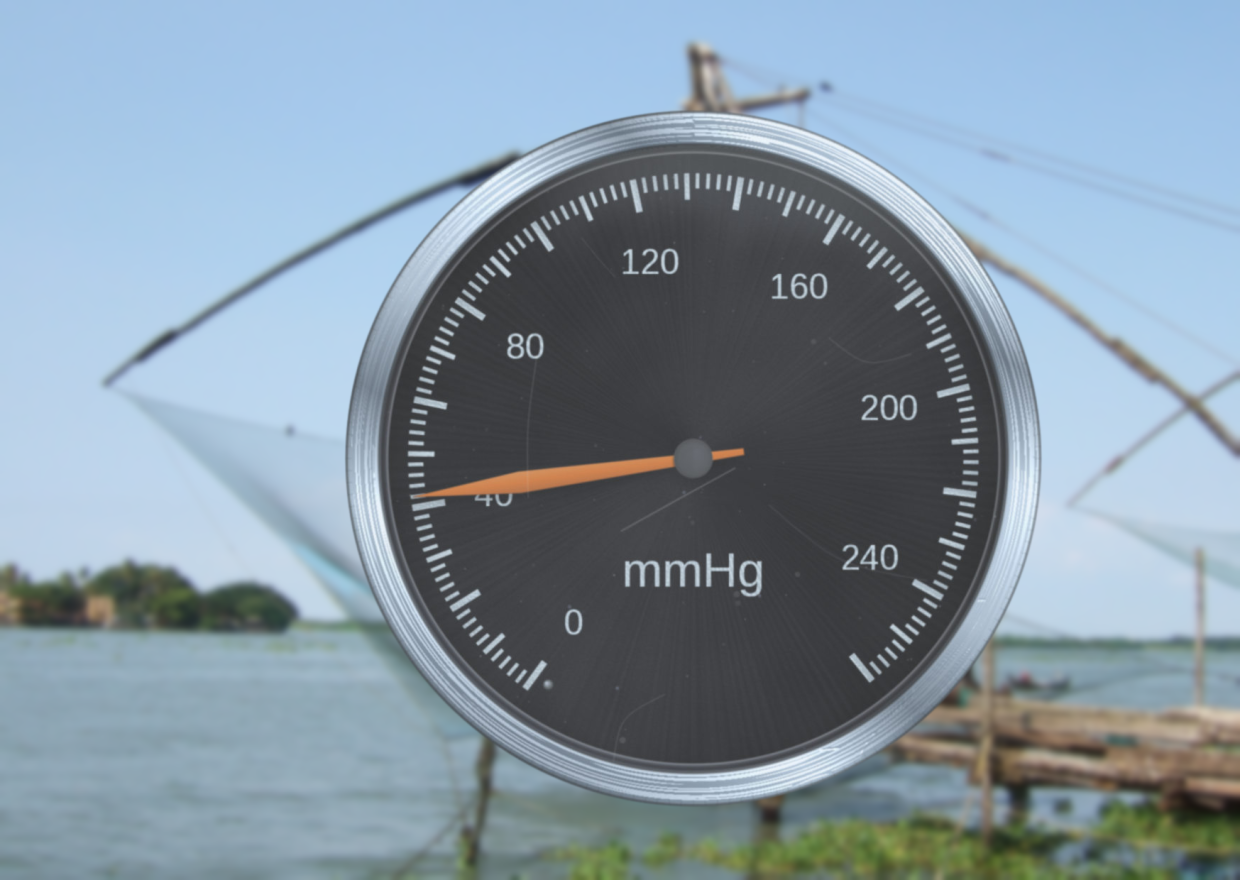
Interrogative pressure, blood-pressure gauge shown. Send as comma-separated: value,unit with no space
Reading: 42,mmHg
